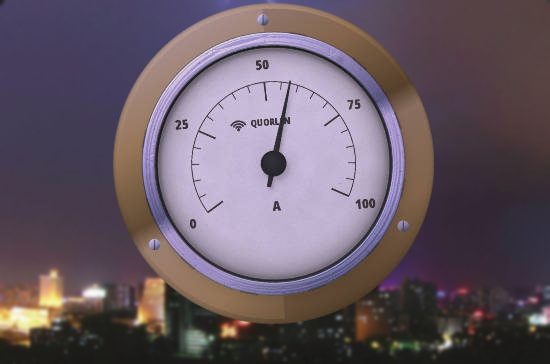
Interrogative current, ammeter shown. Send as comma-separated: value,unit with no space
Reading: 57.5,A
